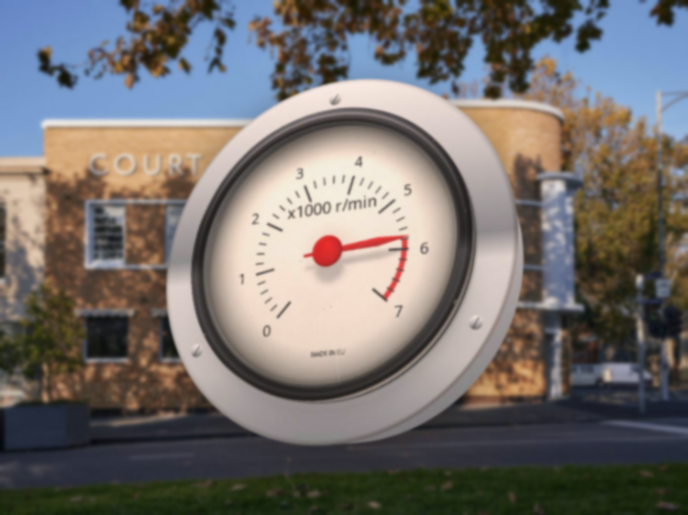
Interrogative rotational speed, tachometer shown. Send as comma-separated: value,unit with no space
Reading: 5800,rpm
